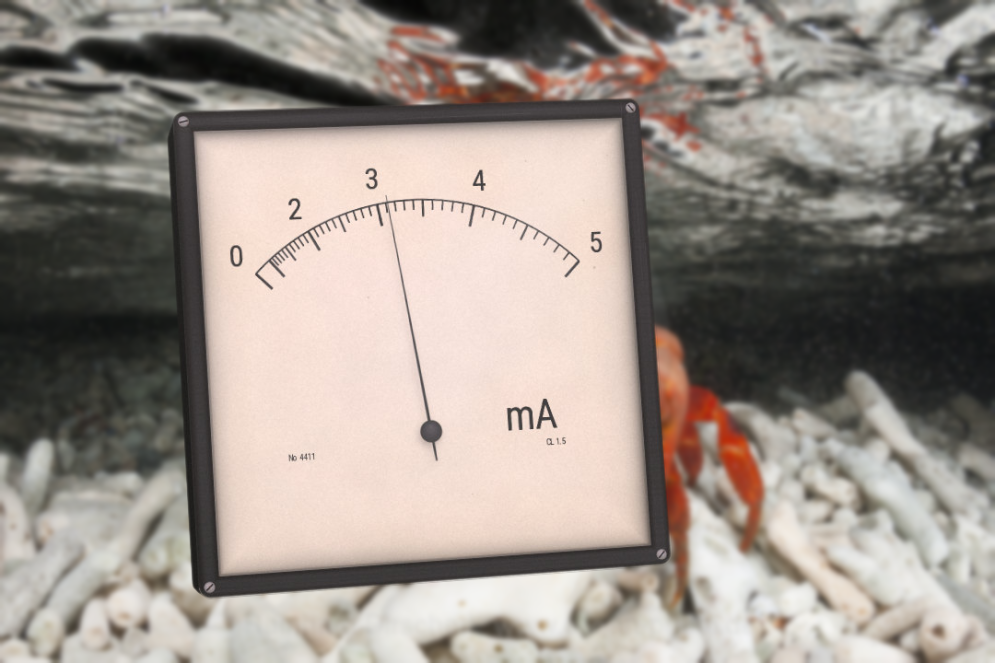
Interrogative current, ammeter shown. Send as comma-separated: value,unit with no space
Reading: 3.1,mA
